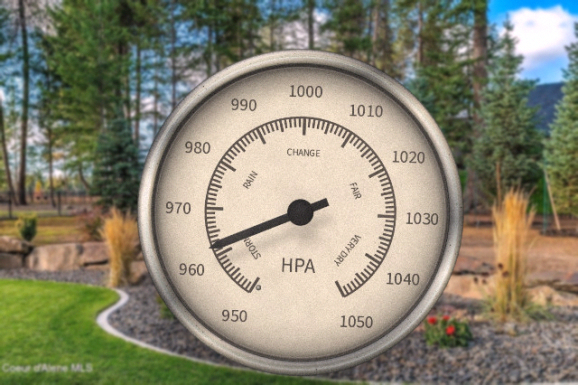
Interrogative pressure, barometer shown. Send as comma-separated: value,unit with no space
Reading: 962,hPa
